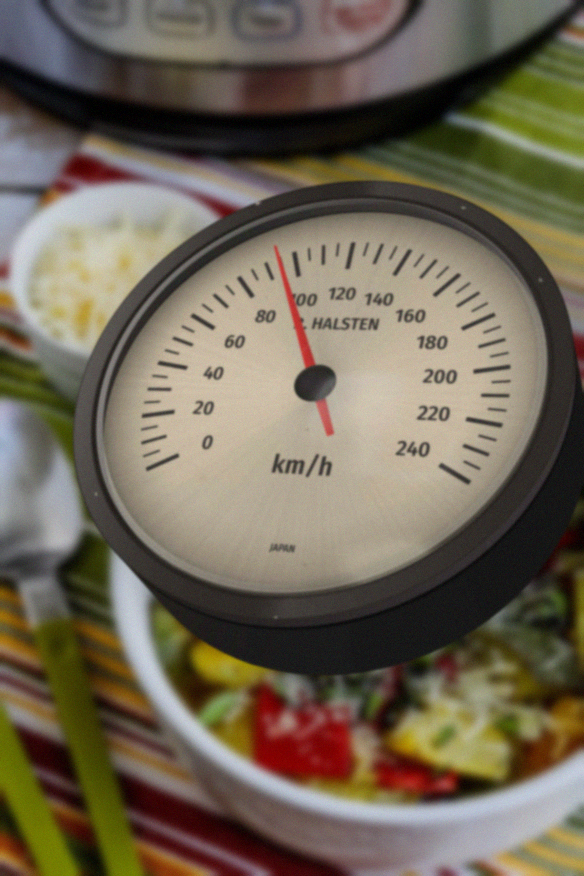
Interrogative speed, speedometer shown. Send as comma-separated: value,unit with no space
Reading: 95,km/h
